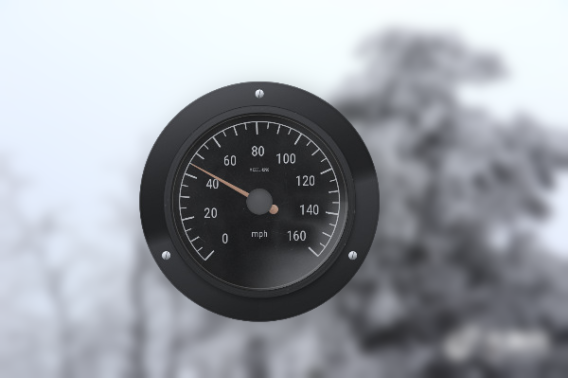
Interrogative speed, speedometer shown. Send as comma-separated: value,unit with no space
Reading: 45,mph
